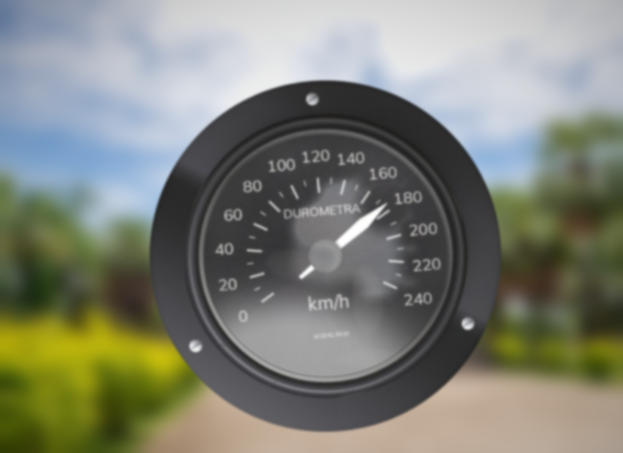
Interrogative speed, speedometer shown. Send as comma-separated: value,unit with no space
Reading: 175,km/h
